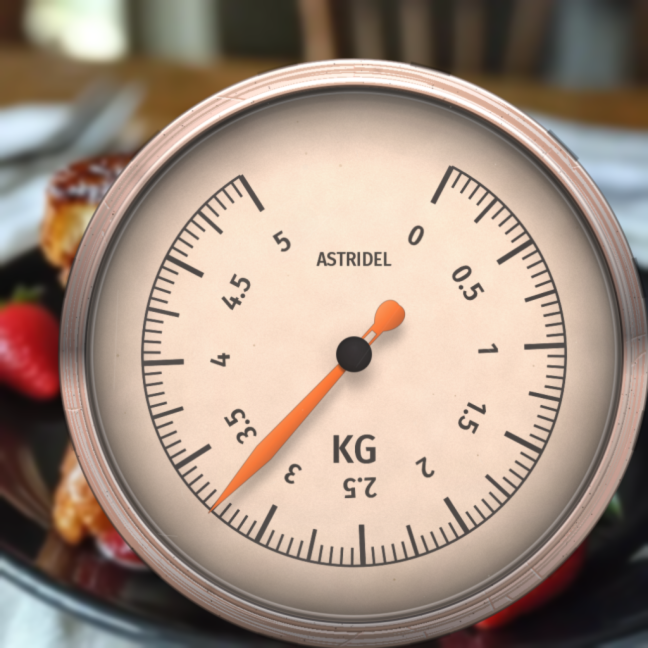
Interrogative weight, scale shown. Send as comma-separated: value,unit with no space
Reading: 3.25,kg
